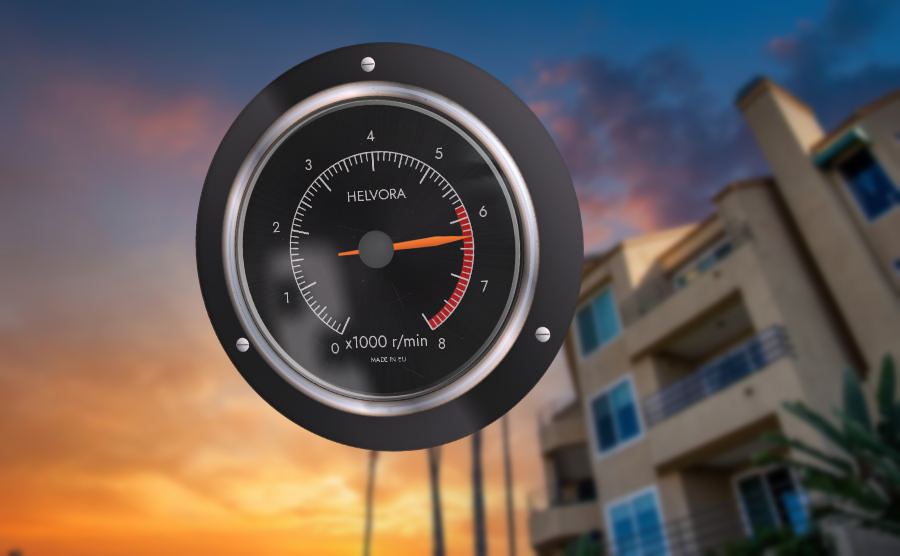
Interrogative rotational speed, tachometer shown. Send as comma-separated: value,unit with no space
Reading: 6300,rpm
